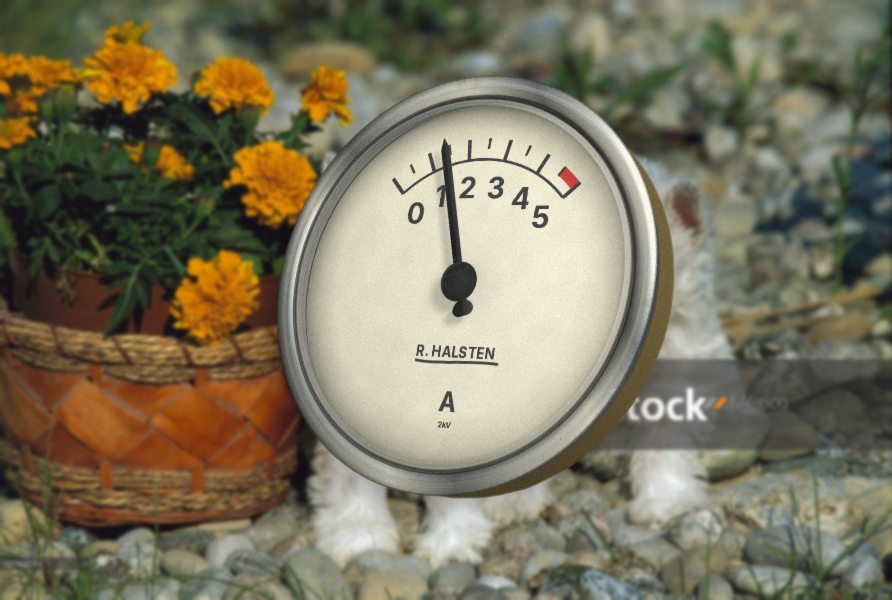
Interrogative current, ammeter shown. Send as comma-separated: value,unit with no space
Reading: 1.5,A
